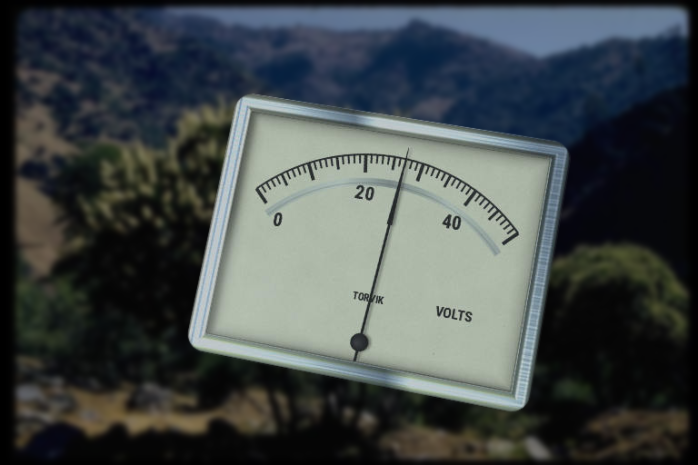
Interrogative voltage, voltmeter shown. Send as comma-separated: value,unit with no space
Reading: 27,V
